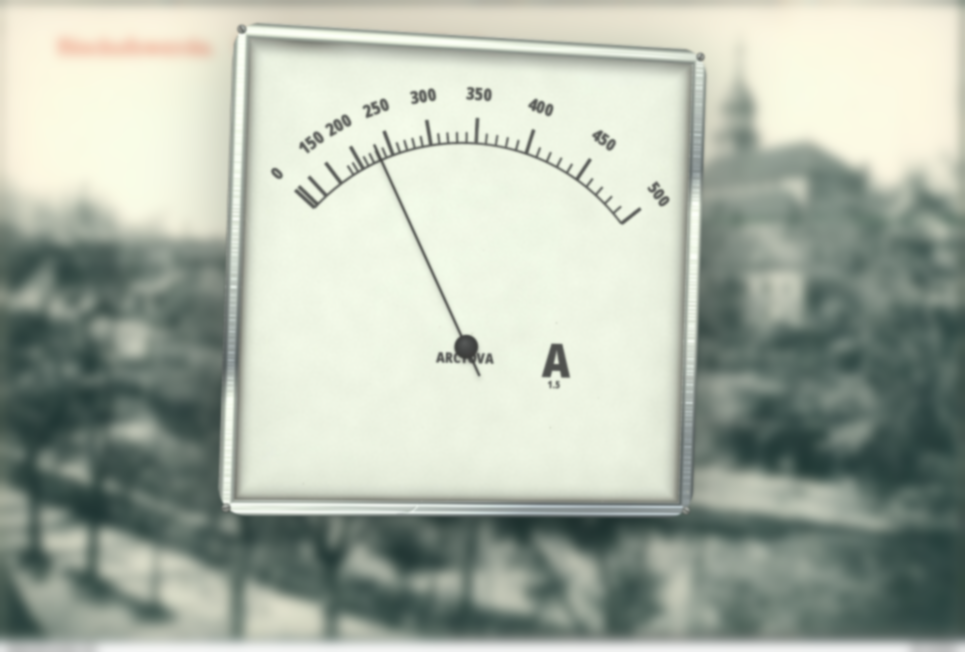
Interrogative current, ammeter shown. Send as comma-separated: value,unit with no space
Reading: 230,A
